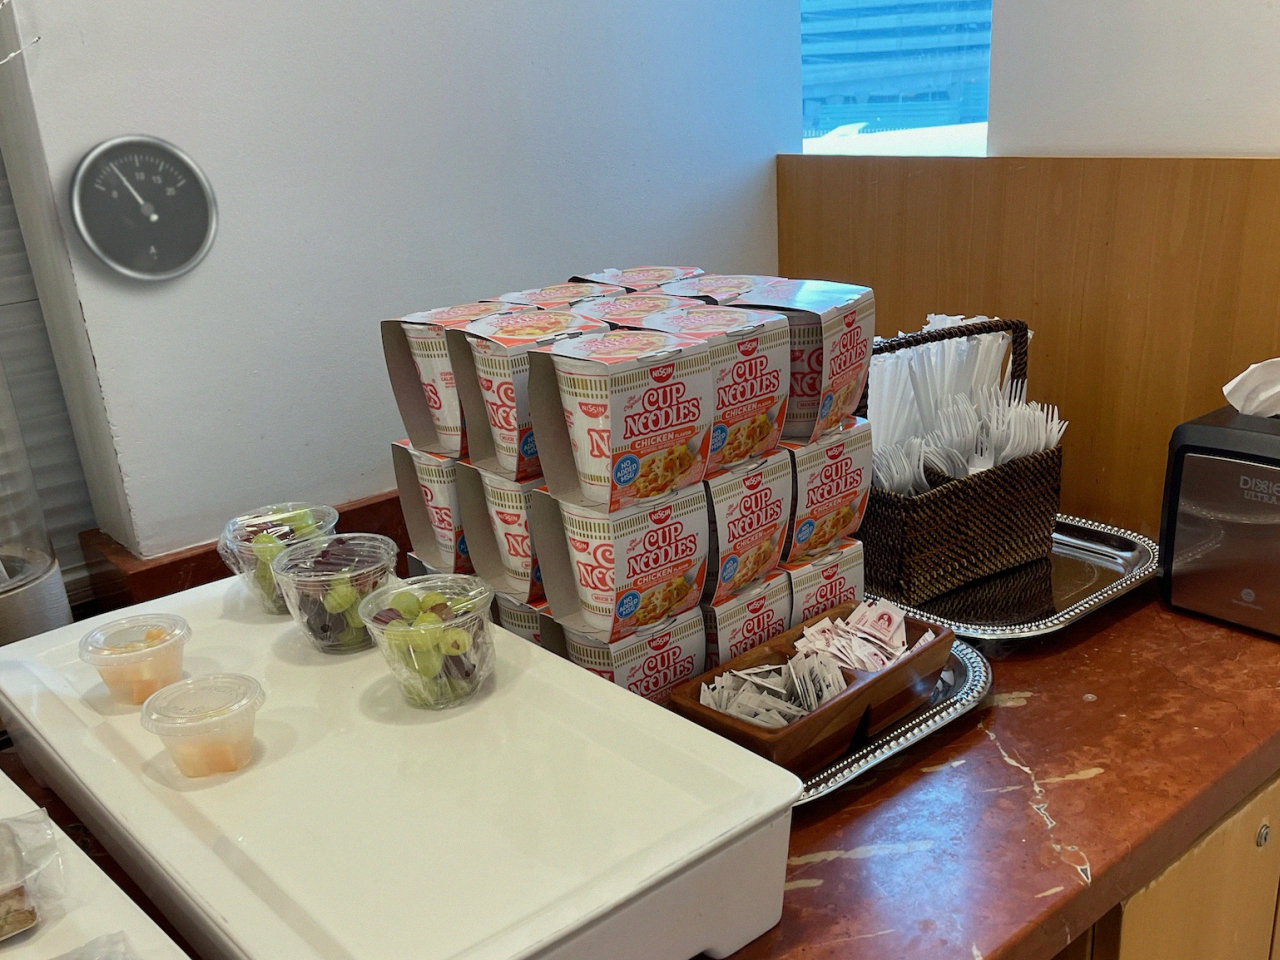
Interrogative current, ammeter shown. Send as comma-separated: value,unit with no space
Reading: 5,A
